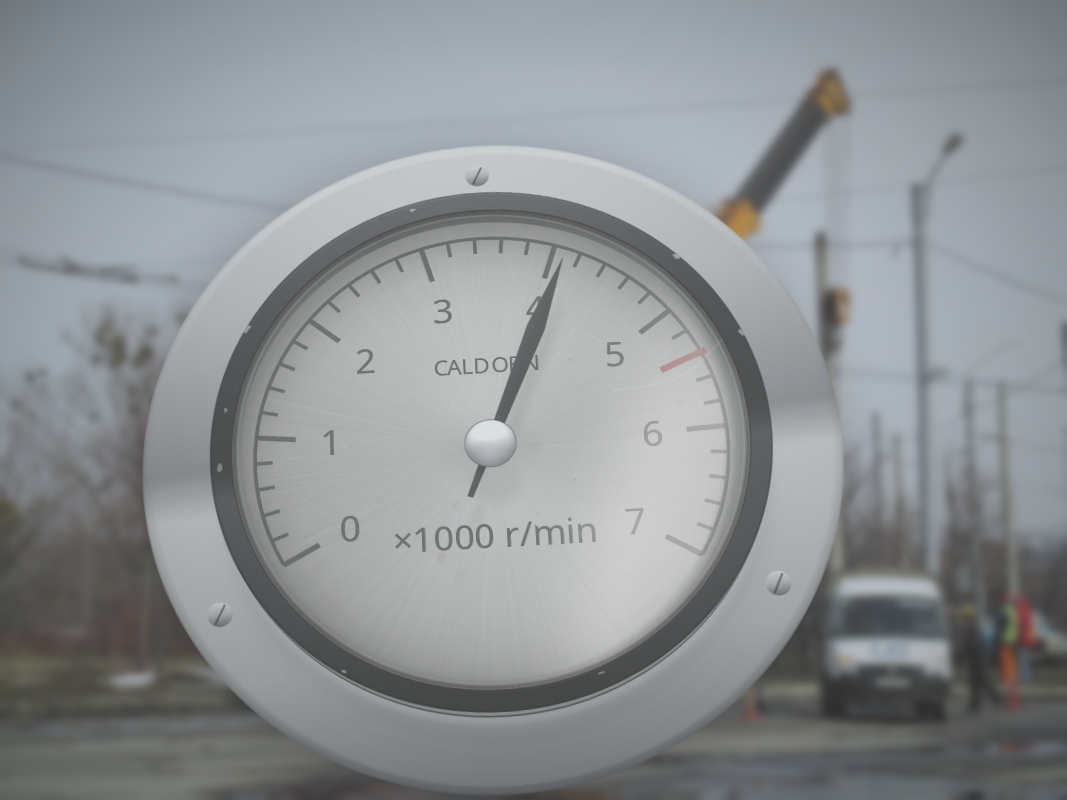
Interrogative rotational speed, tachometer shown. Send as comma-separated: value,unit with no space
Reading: 4100,rpm
